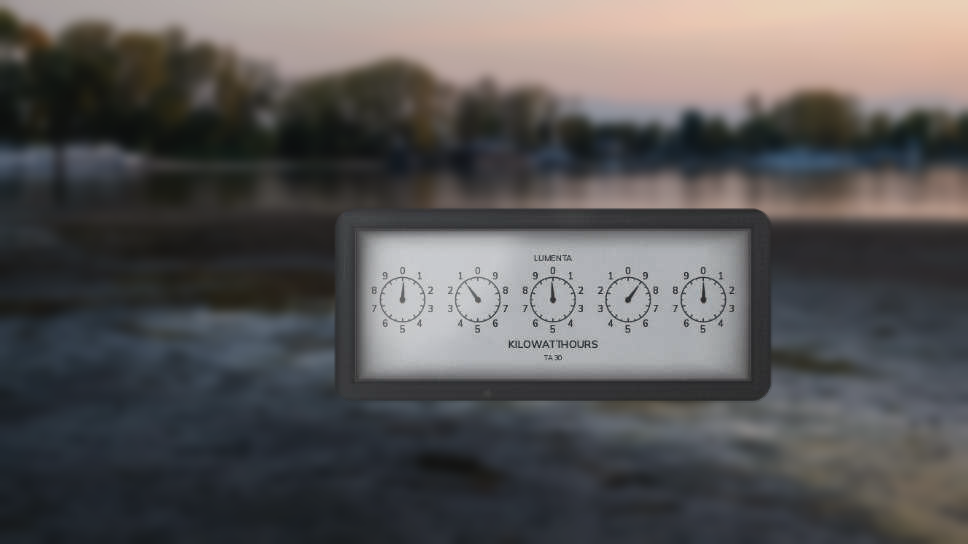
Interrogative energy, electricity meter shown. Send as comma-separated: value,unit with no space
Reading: 990,kWh
